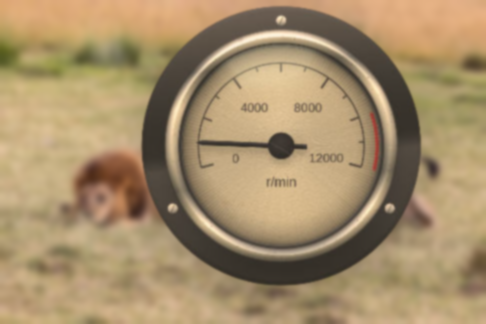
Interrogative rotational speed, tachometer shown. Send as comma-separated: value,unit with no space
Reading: 1000,rpm
